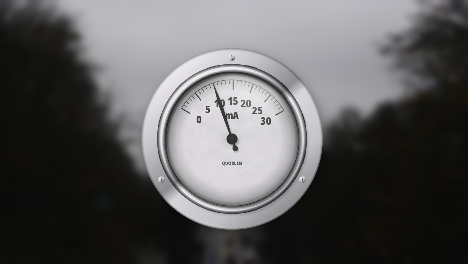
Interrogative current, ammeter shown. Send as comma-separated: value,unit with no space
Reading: 10,mA
